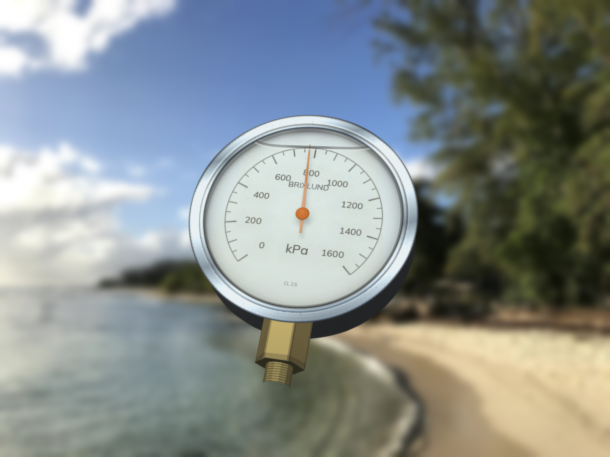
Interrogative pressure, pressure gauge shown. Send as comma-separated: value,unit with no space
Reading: 775,kPa
